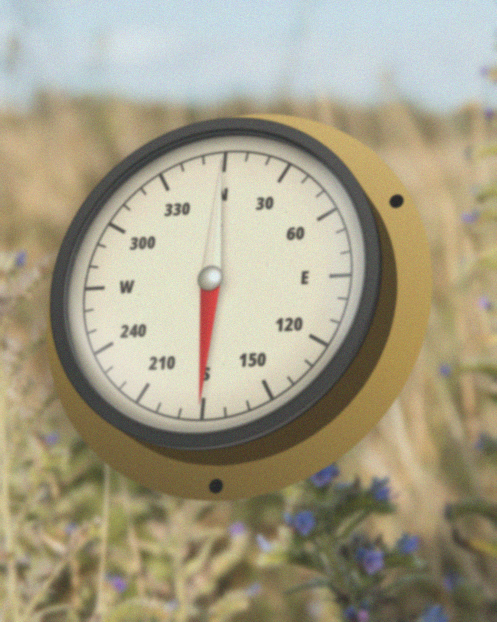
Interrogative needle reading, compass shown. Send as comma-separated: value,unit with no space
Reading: 180,°
